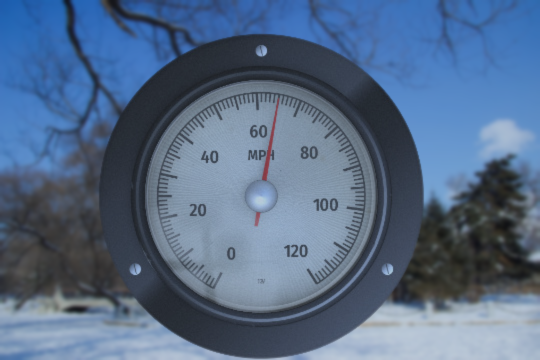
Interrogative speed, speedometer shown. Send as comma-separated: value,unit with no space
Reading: 65,mph
